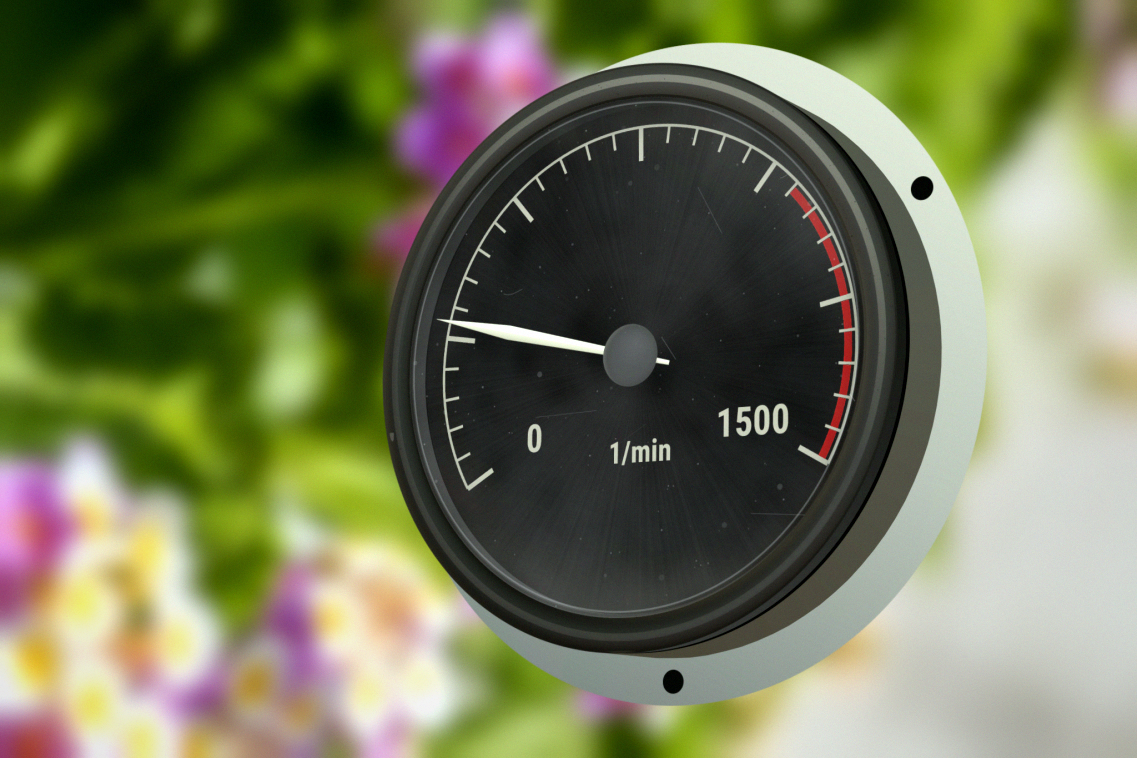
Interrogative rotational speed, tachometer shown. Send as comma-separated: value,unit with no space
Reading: 275,rpm
